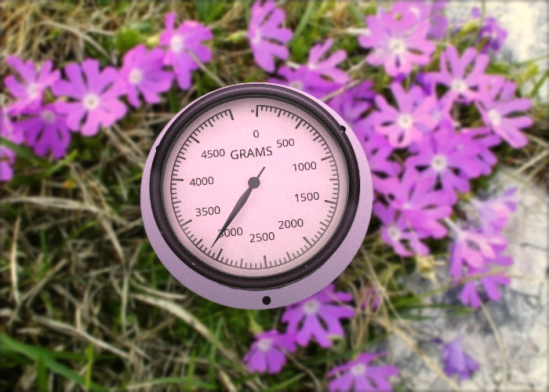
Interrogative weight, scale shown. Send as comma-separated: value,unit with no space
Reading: 3100,g
